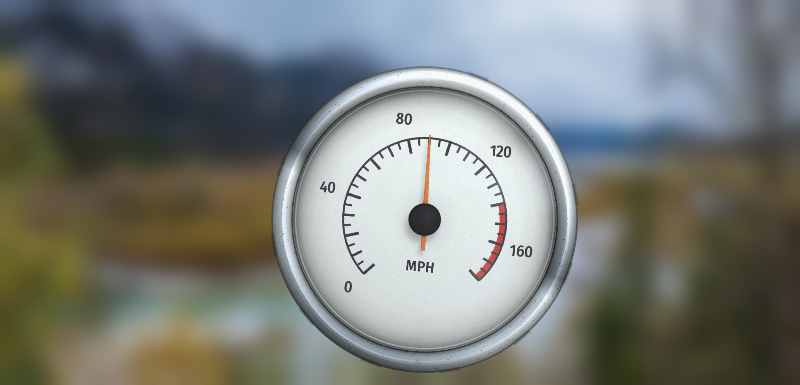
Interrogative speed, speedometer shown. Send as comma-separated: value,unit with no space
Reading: 90,mph
